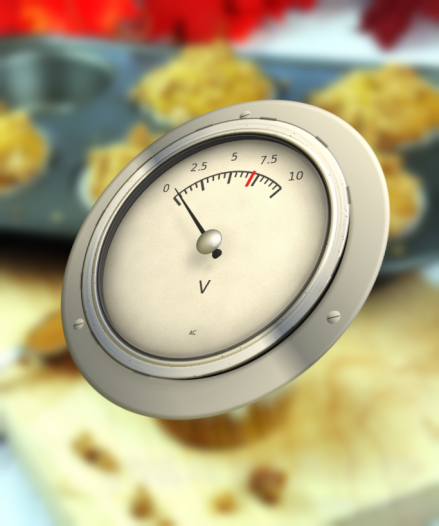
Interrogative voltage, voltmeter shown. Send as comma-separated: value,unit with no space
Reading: 0.5,V
